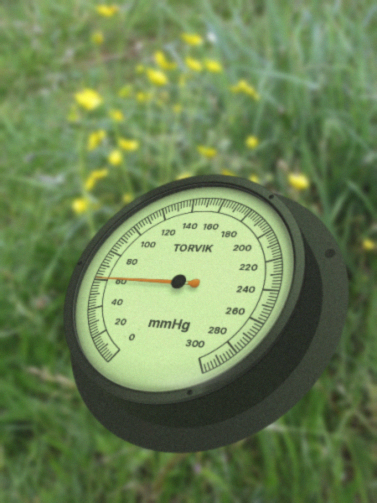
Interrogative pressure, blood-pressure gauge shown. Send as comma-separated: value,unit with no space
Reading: 60,mmHg
